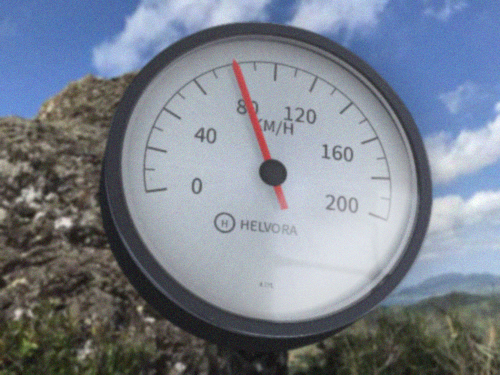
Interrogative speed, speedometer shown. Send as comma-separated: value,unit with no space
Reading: 80,km/h
